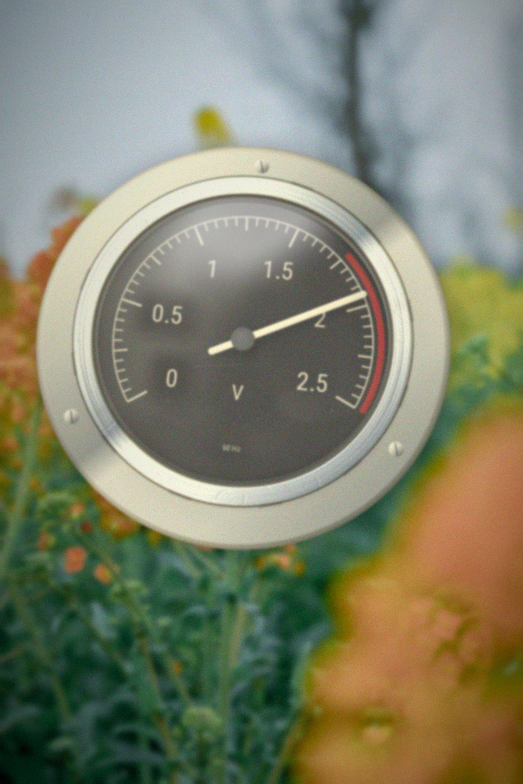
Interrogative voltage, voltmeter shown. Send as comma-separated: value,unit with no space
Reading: 1.95,V
